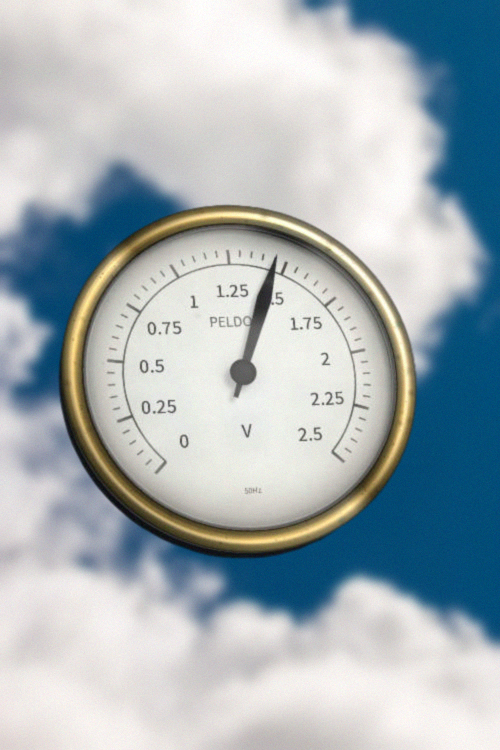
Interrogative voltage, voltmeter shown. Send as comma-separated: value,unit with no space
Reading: 1.45,V
